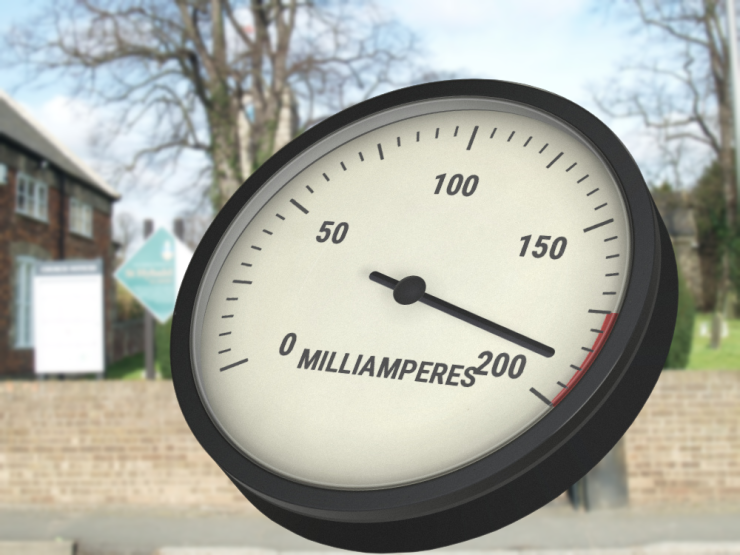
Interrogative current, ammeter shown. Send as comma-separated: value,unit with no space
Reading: 190,mA
